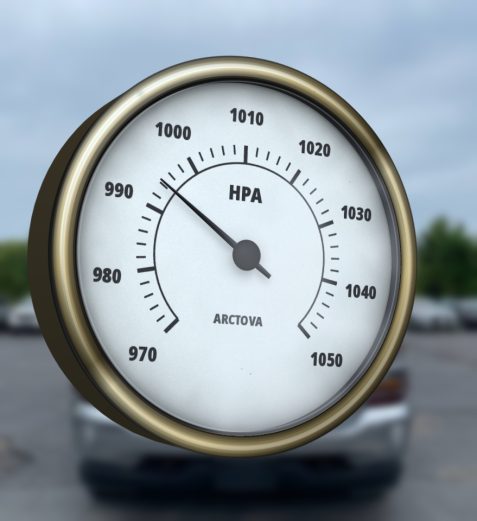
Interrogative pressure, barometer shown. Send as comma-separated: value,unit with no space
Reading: 994,hPa
